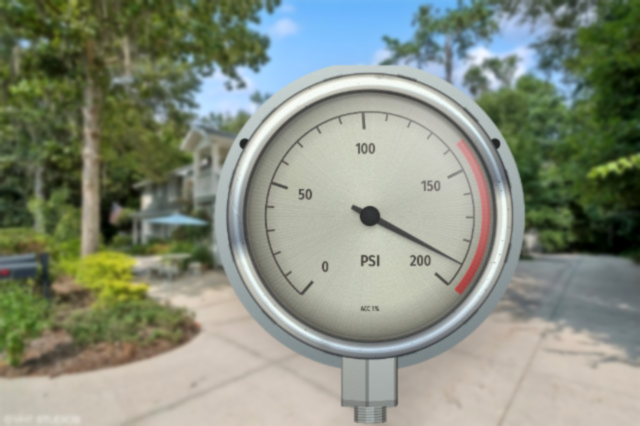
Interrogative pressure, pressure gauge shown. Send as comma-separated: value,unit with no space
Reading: 190,psi
